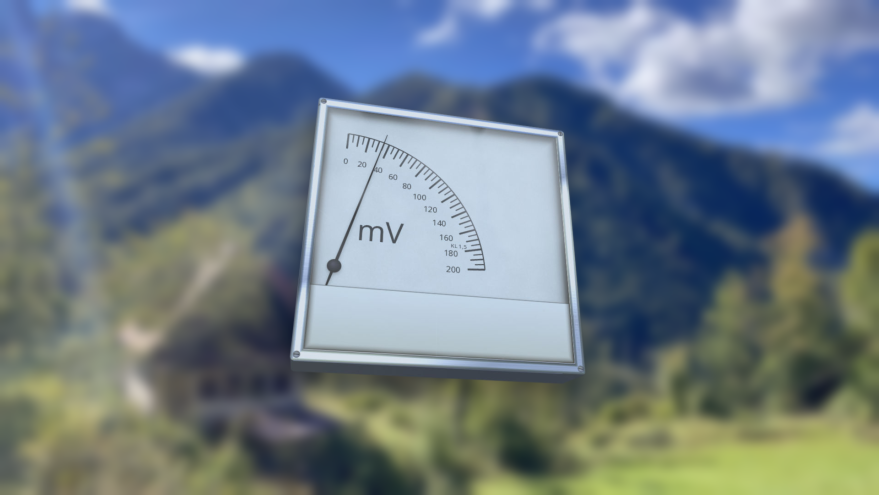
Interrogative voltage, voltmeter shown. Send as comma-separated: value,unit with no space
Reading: 35,mV
